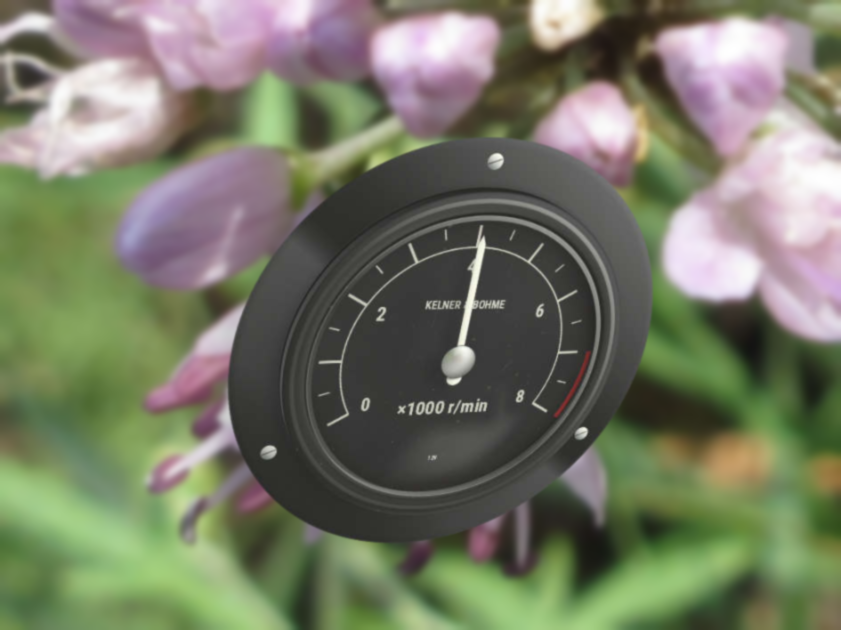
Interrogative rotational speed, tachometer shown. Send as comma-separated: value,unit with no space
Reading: 4000,rpm
